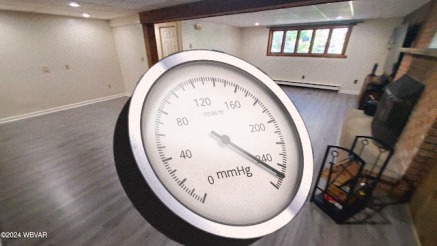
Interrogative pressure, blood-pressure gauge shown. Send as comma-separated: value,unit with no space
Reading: 250,mmHg
